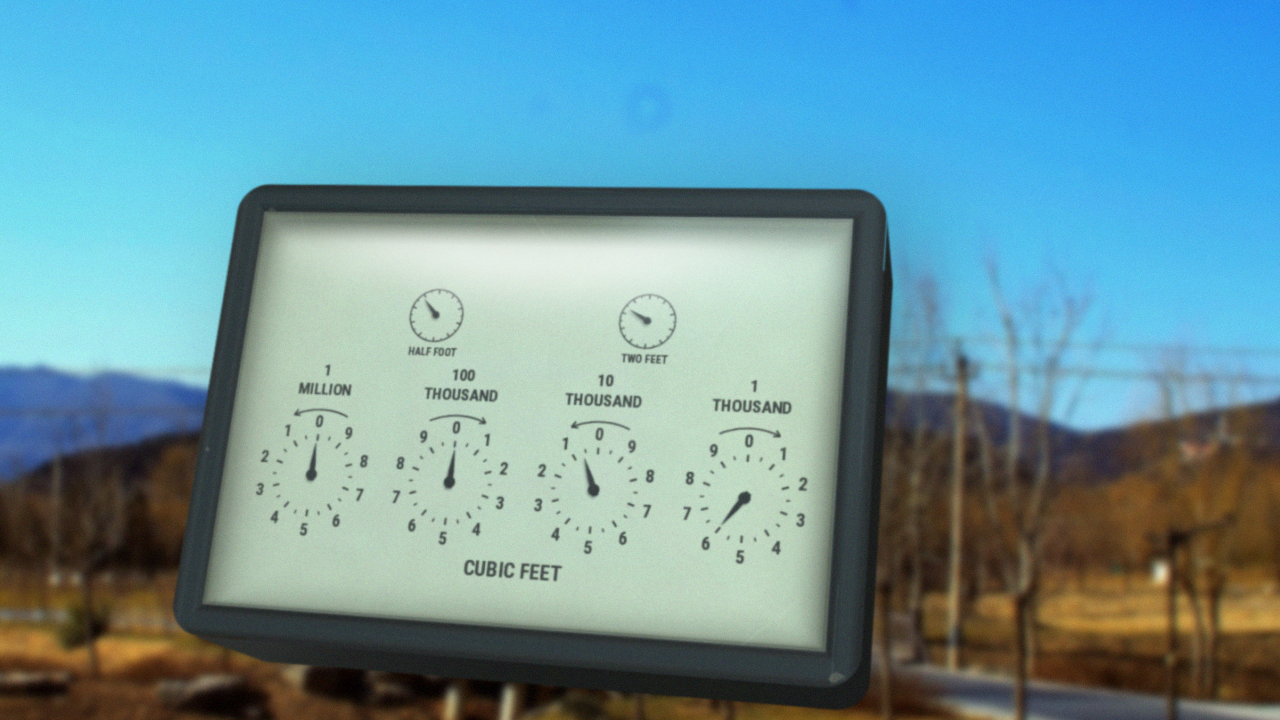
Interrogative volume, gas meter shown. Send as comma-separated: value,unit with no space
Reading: 600,ft³
